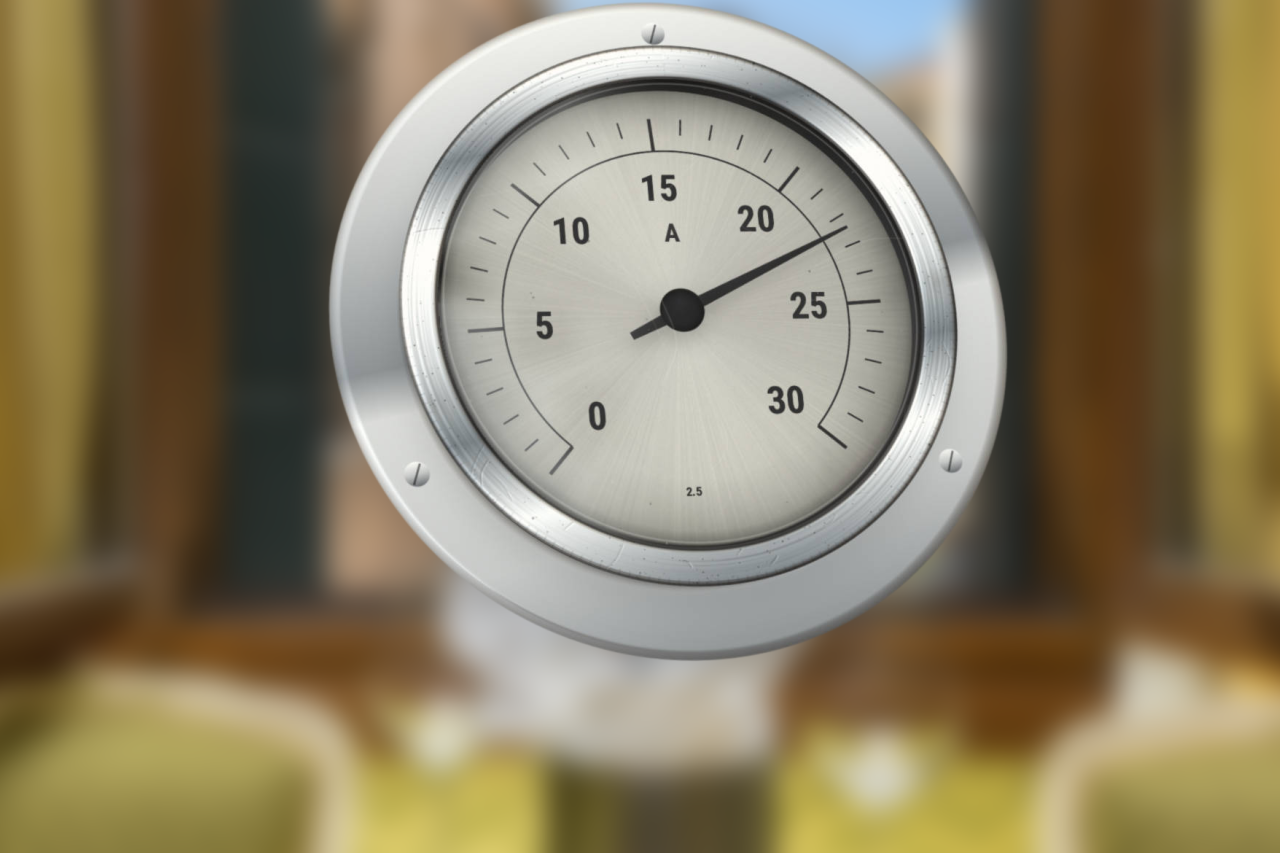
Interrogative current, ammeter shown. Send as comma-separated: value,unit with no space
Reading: 22.5,A
